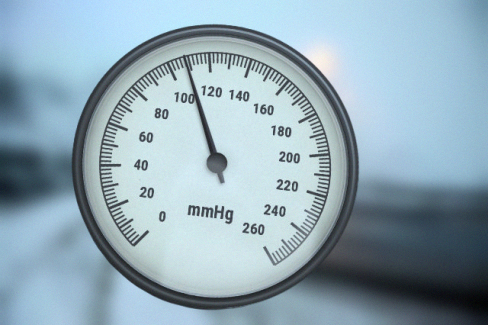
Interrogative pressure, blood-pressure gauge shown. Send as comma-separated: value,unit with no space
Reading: 108,mmHg
